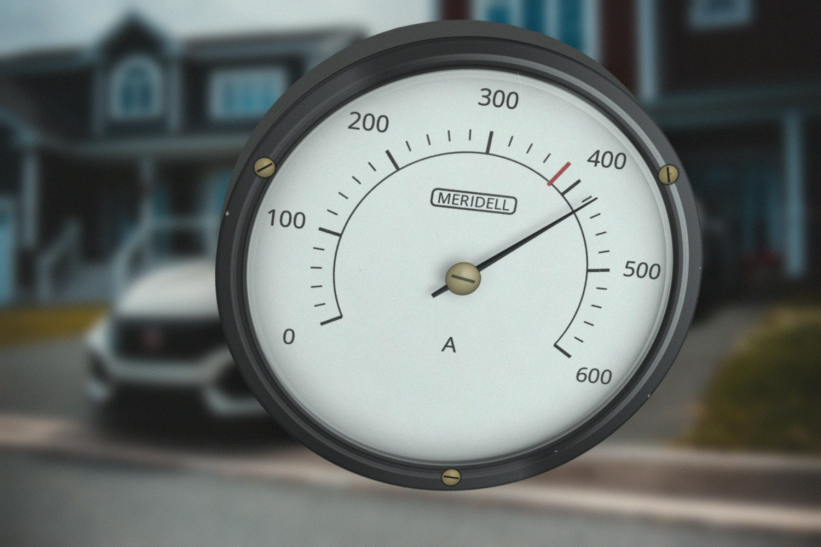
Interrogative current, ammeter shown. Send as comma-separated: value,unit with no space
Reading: 420,A
